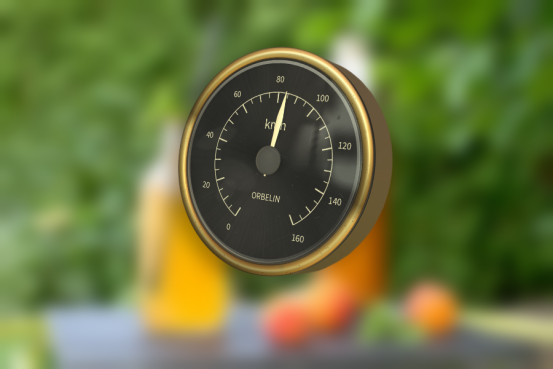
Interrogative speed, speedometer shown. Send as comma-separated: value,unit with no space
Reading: 85,km/h
